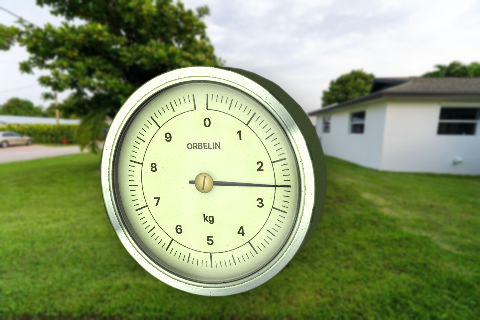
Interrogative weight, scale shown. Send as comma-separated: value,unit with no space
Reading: 2.5,kg
